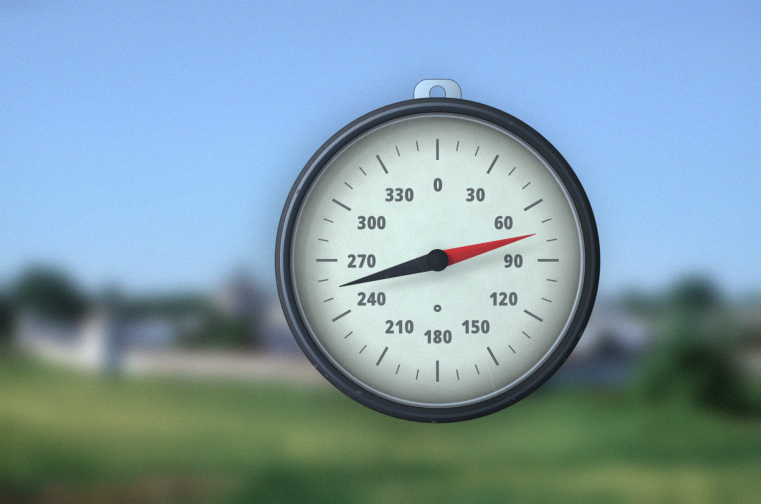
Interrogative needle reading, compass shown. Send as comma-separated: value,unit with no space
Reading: 75,°
